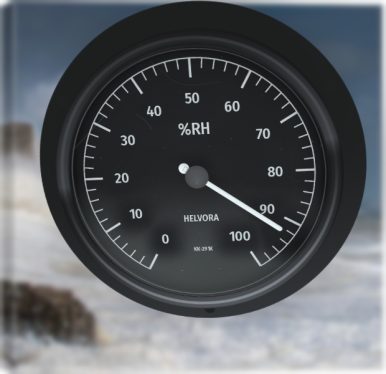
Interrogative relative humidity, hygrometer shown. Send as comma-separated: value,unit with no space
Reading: 92,%
